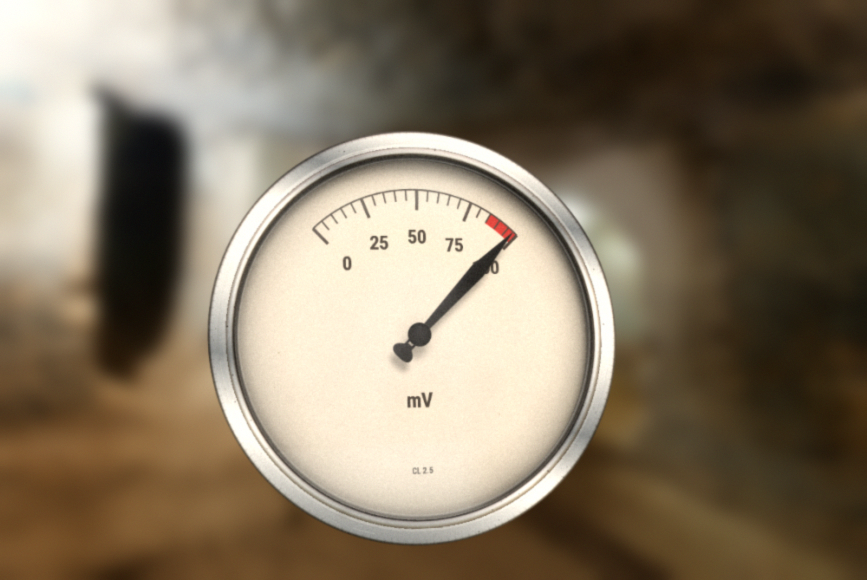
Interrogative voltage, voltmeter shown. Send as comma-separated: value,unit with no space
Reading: 97.5,mV
